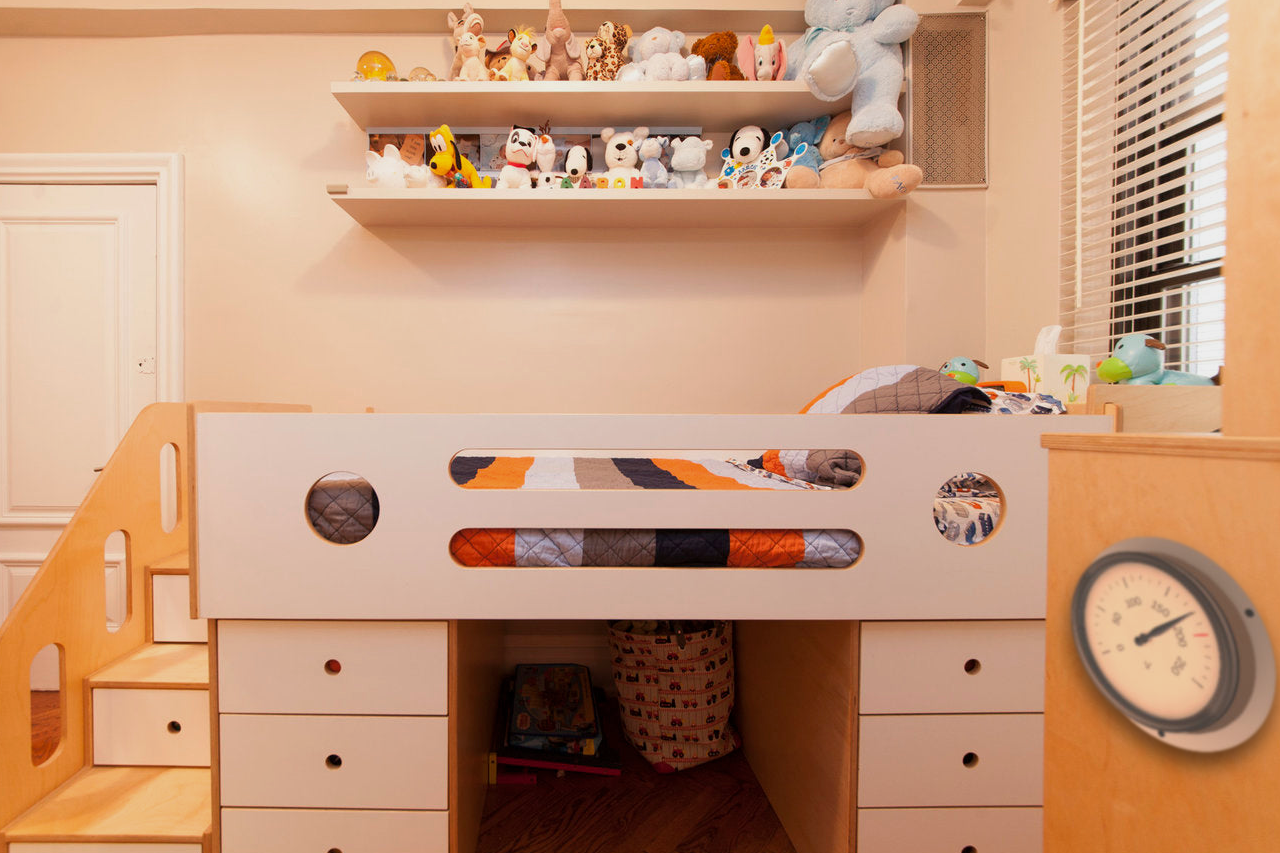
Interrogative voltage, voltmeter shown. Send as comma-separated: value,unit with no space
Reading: 180,V
